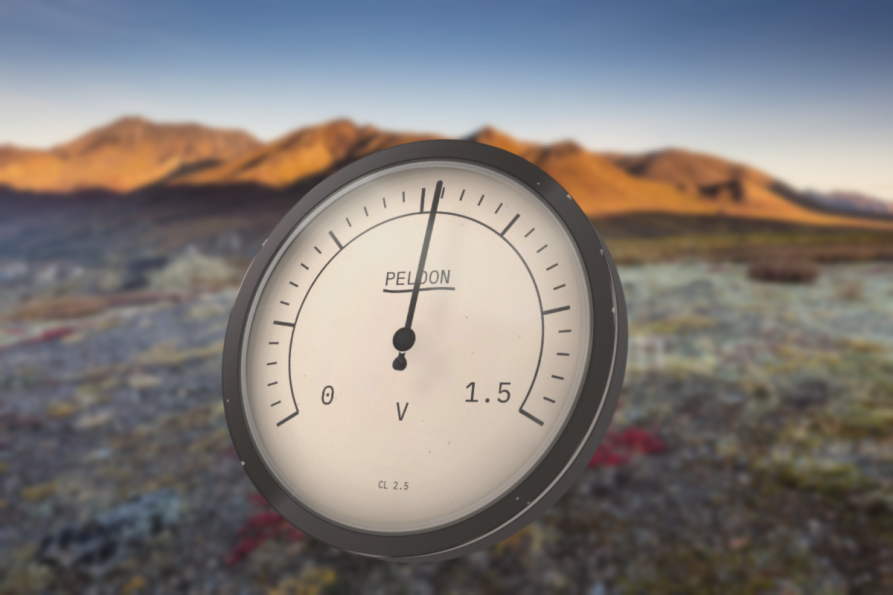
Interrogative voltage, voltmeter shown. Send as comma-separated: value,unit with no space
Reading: 0.8,V
